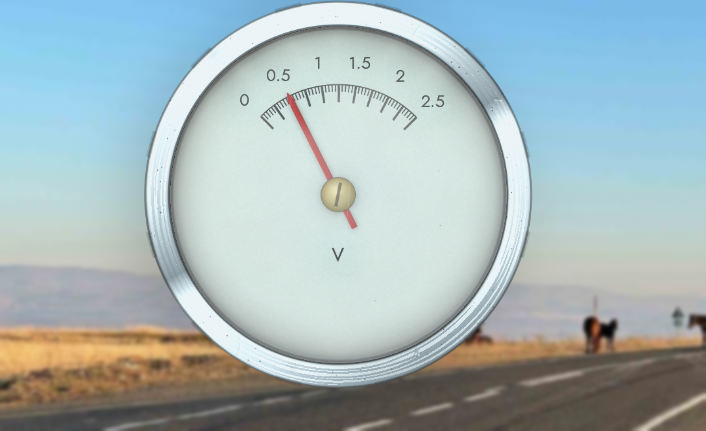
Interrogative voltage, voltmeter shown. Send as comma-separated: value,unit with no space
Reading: 0.5,V
